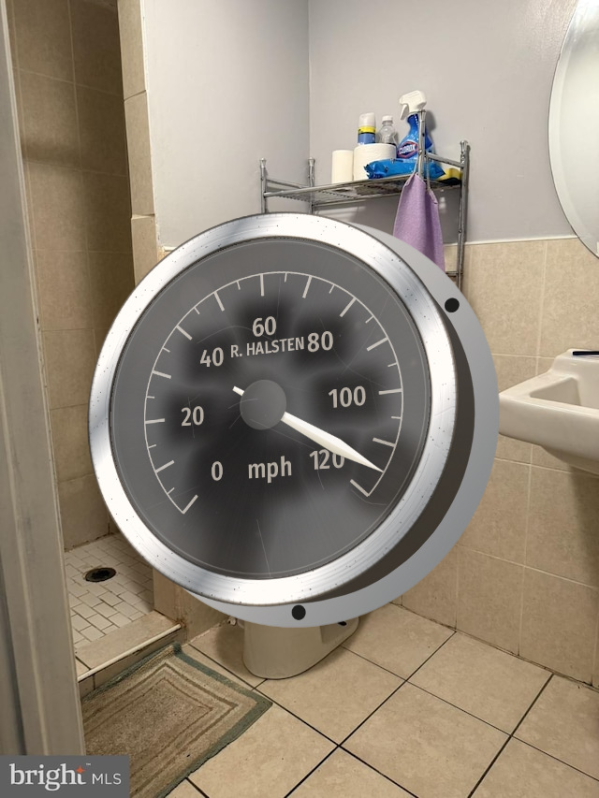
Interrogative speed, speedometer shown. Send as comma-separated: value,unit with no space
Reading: 115,mph
